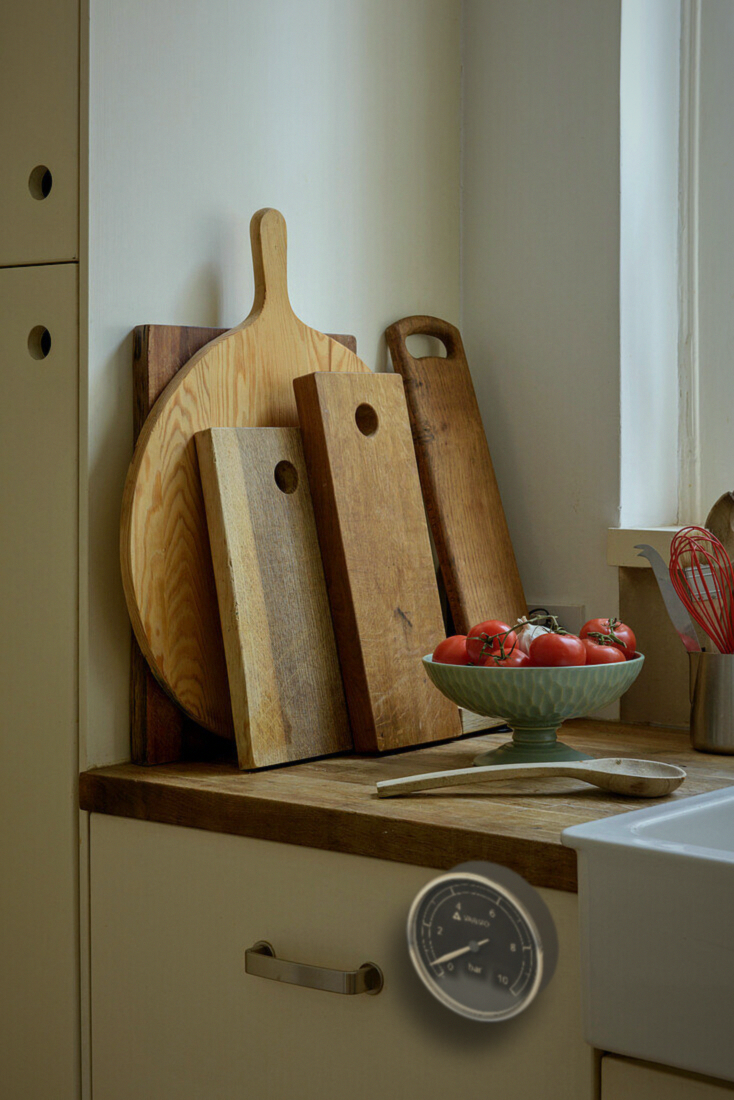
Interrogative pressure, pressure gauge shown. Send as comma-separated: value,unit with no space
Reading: 0.5,bar
